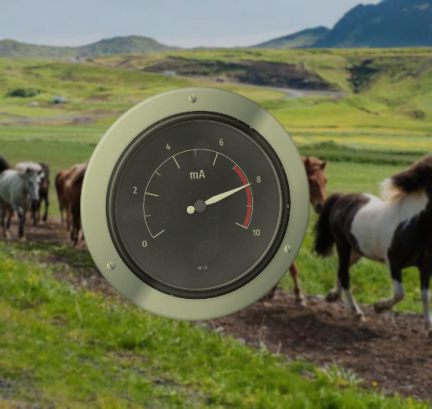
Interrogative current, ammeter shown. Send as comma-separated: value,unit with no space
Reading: 8,mA
